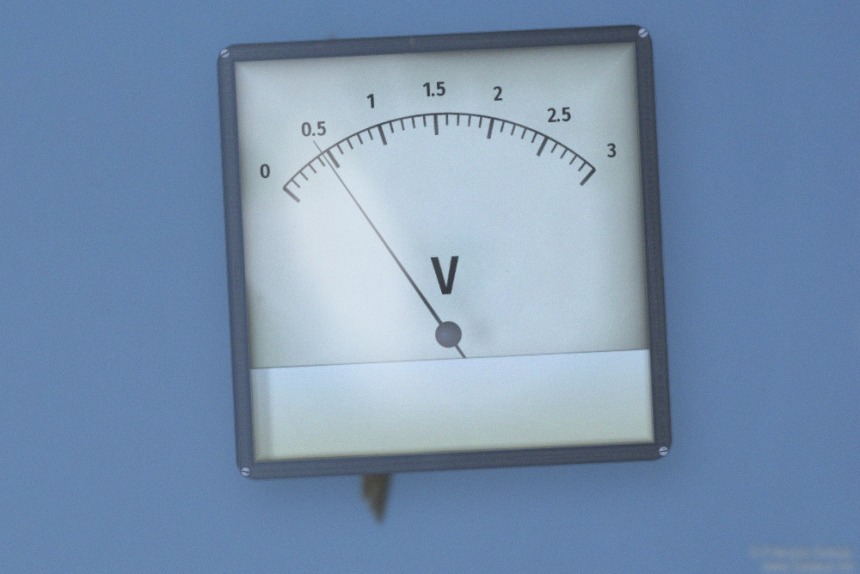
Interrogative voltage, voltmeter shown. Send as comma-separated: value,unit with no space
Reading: 0.45,V
